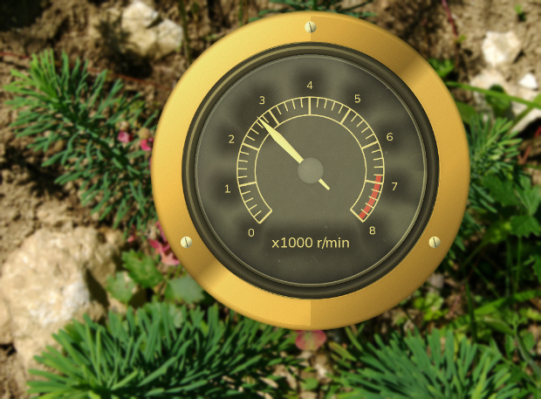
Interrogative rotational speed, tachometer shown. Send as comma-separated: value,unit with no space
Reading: 2700,rpm
